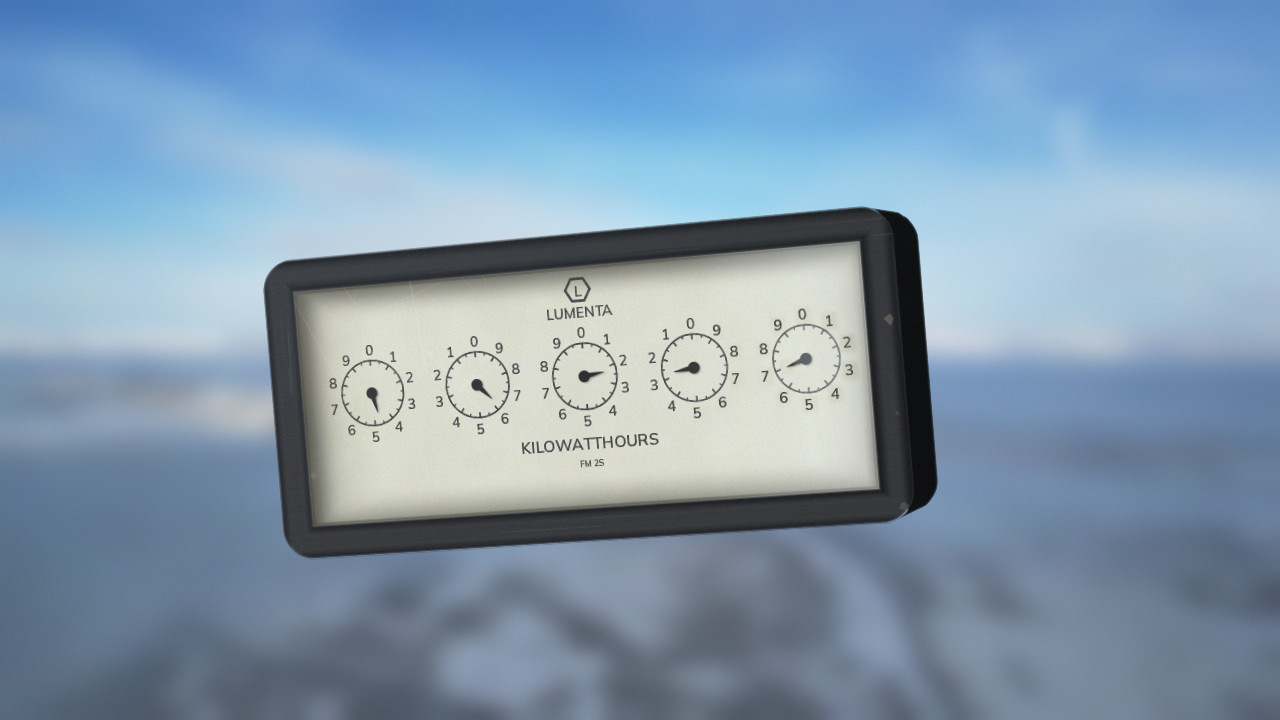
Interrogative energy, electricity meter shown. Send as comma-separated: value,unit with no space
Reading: 46227,kWh
